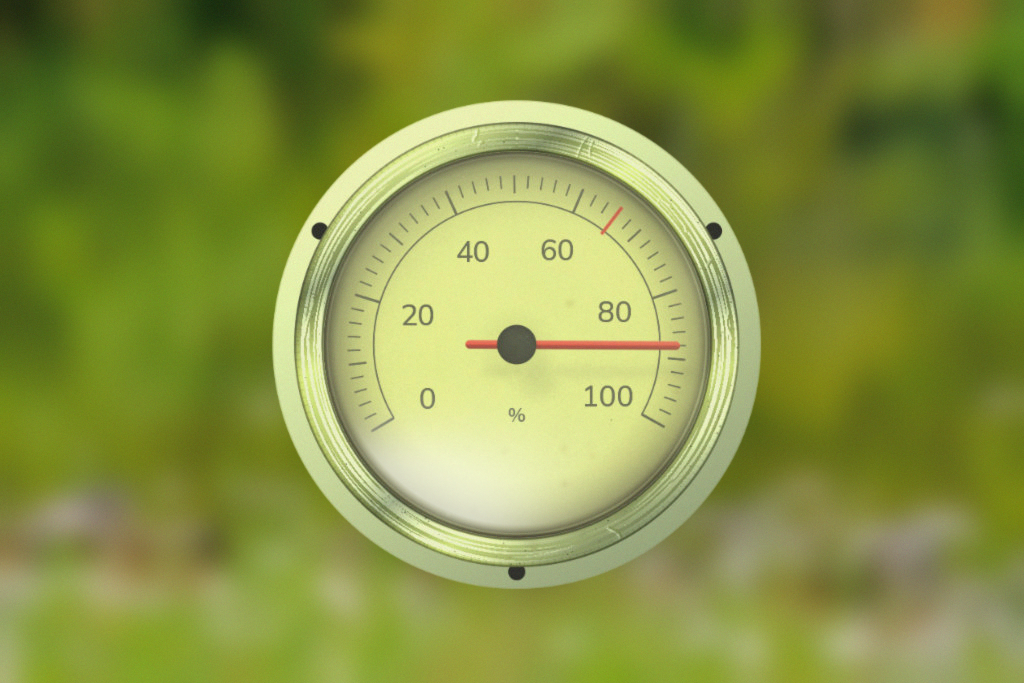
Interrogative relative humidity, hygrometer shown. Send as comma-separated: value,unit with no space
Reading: 88,%
